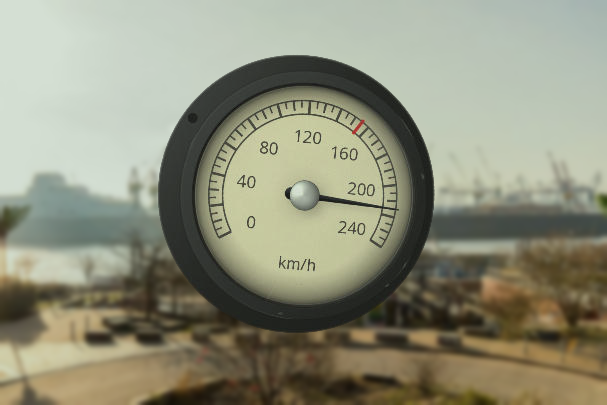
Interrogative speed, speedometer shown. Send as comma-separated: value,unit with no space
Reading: 215,km/h
